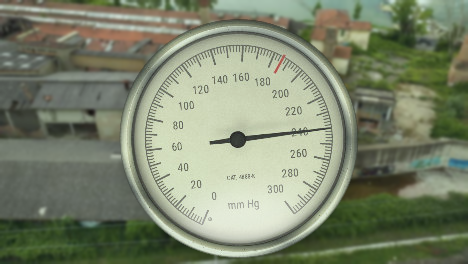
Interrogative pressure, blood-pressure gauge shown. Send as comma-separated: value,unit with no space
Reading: 240,mmHg
